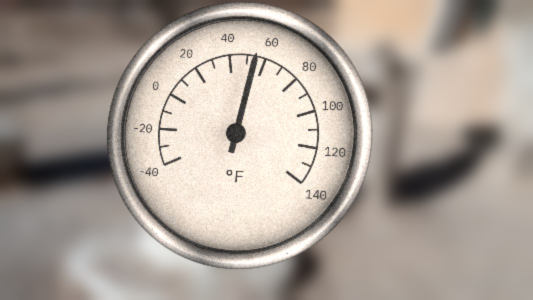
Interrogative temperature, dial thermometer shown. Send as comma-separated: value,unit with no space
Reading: 55,°F
